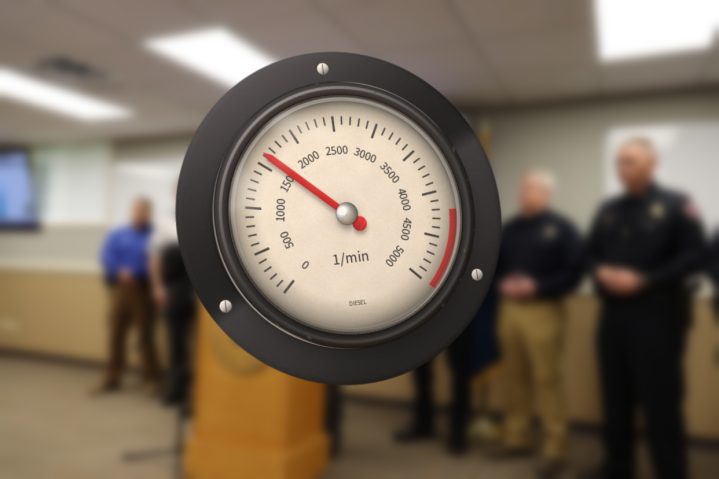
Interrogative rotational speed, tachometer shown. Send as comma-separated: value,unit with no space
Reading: 1600,rpm
